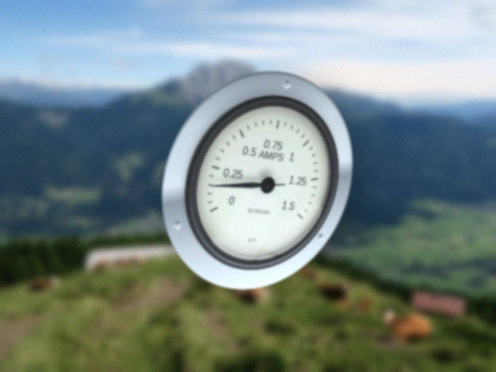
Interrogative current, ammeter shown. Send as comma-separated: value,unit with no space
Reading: 0.15,A
